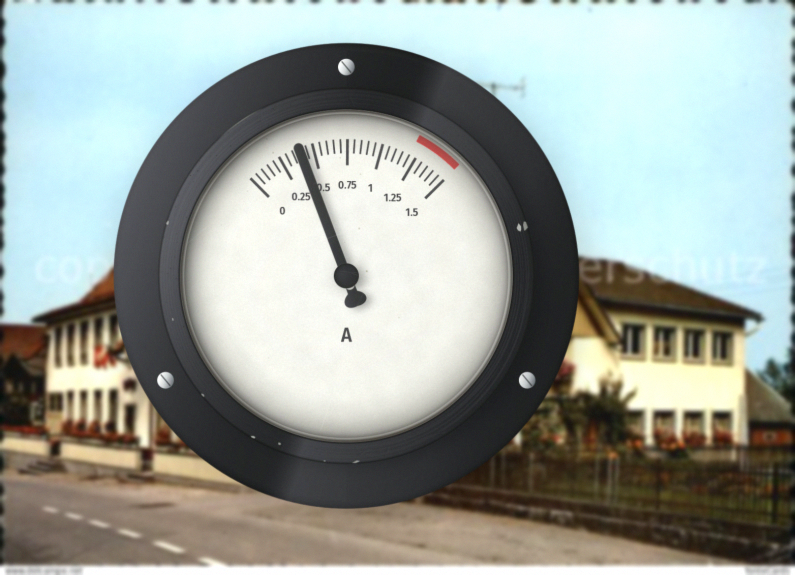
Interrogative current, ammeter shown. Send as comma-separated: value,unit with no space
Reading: 0.4,A
